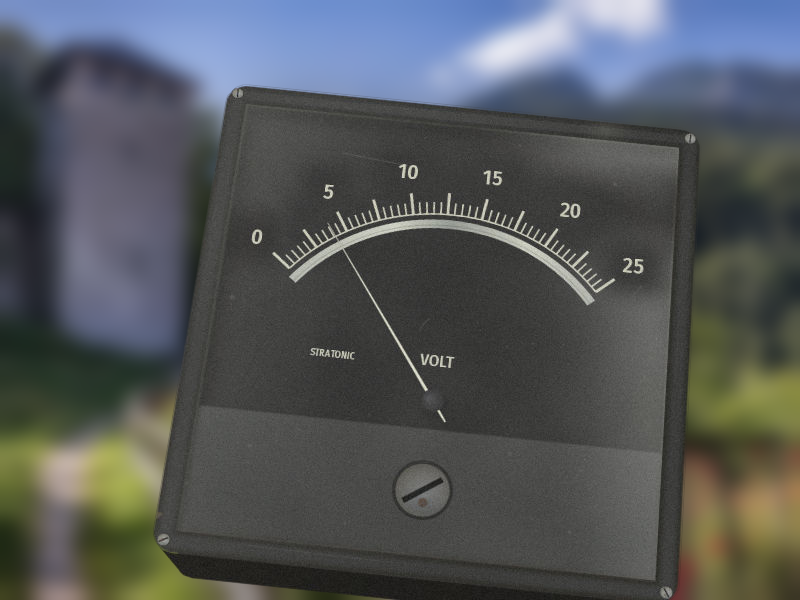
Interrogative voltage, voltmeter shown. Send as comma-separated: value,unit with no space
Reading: 4,V
